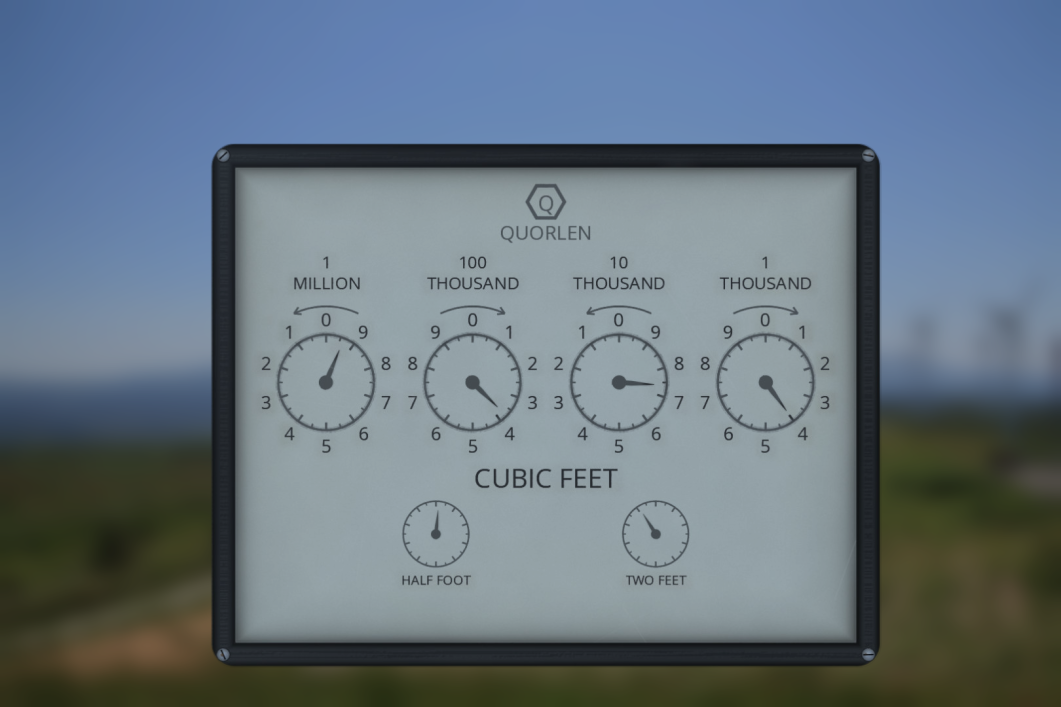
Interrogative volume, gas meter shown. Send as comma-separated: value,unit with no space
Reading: 937400,ft³
